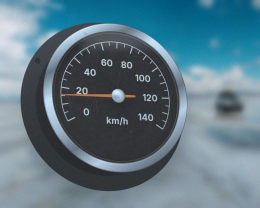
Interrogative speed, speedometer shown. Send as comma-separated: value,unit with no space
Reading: 15,km/h
